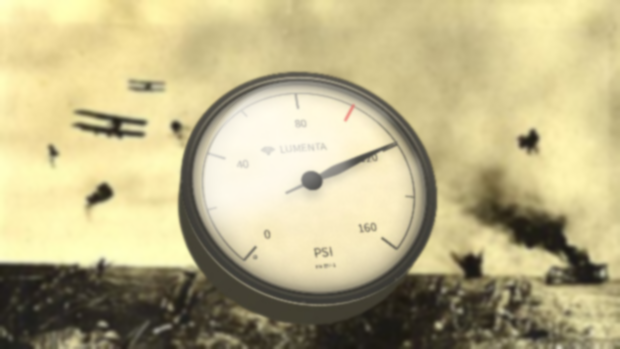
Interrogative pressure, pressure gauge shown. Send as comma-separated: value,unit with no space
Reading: 120,psi
